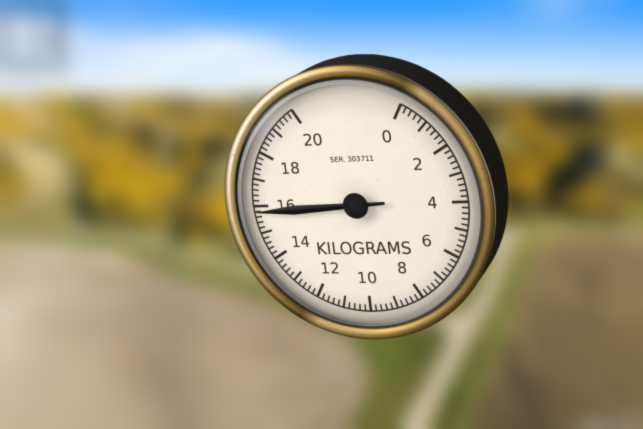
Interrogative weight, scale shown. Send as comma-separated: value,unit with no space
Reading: 15.8,kg
